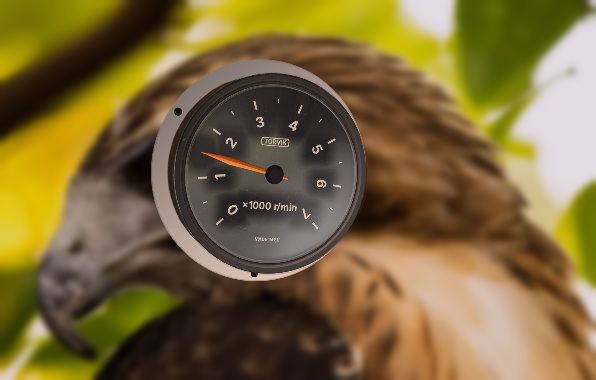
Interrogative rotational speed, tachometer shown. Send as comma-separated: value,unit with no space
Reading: 1500,rpm
